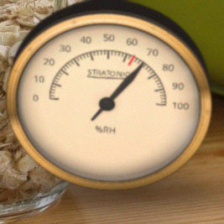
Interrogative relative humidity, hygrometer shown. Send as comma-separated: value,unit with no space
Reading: 70,%
